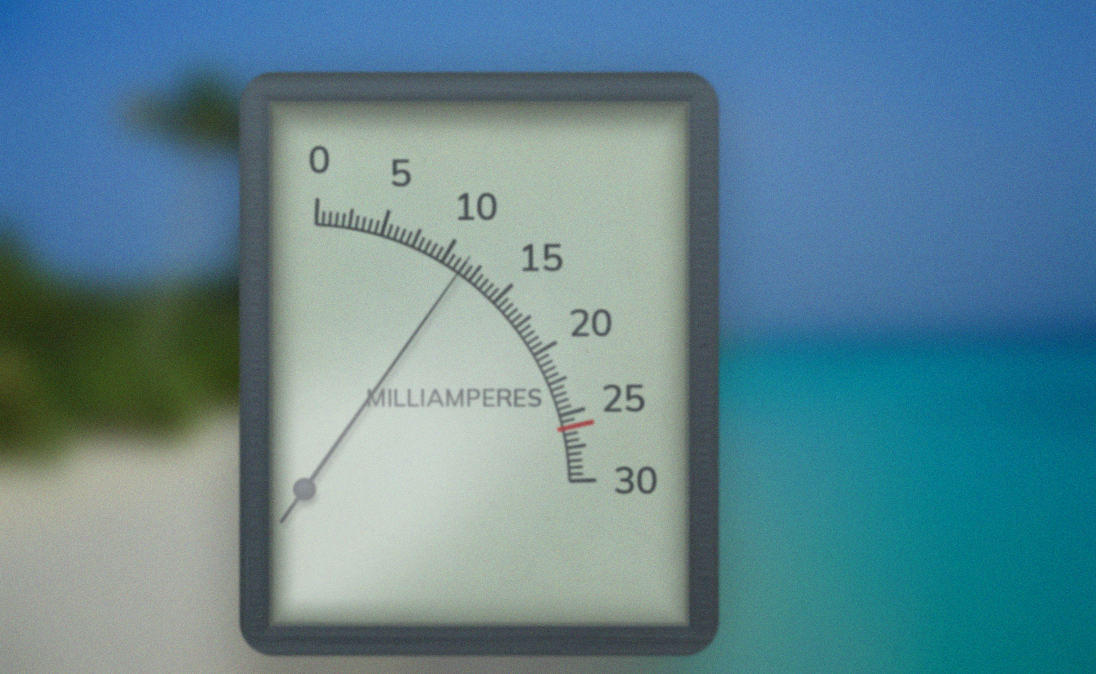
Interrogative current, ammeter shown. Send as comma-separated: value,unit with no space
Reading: 11.5,mA
